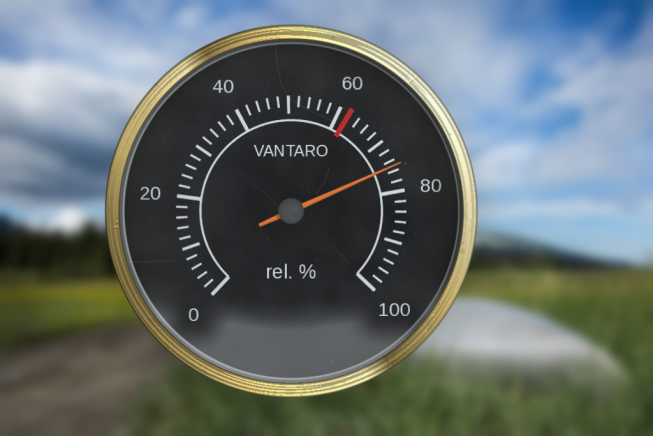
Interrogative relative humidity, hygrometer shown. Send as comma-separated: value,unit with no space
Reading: 75,%
